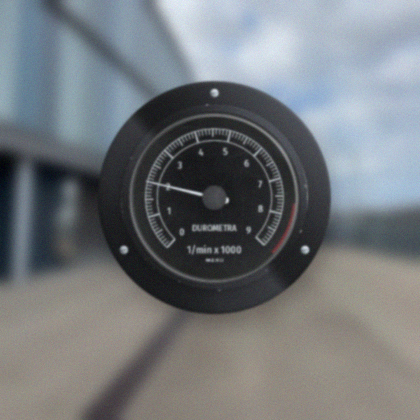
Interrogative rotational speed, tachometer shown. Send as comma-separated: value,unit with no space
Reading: 2000,rpm
